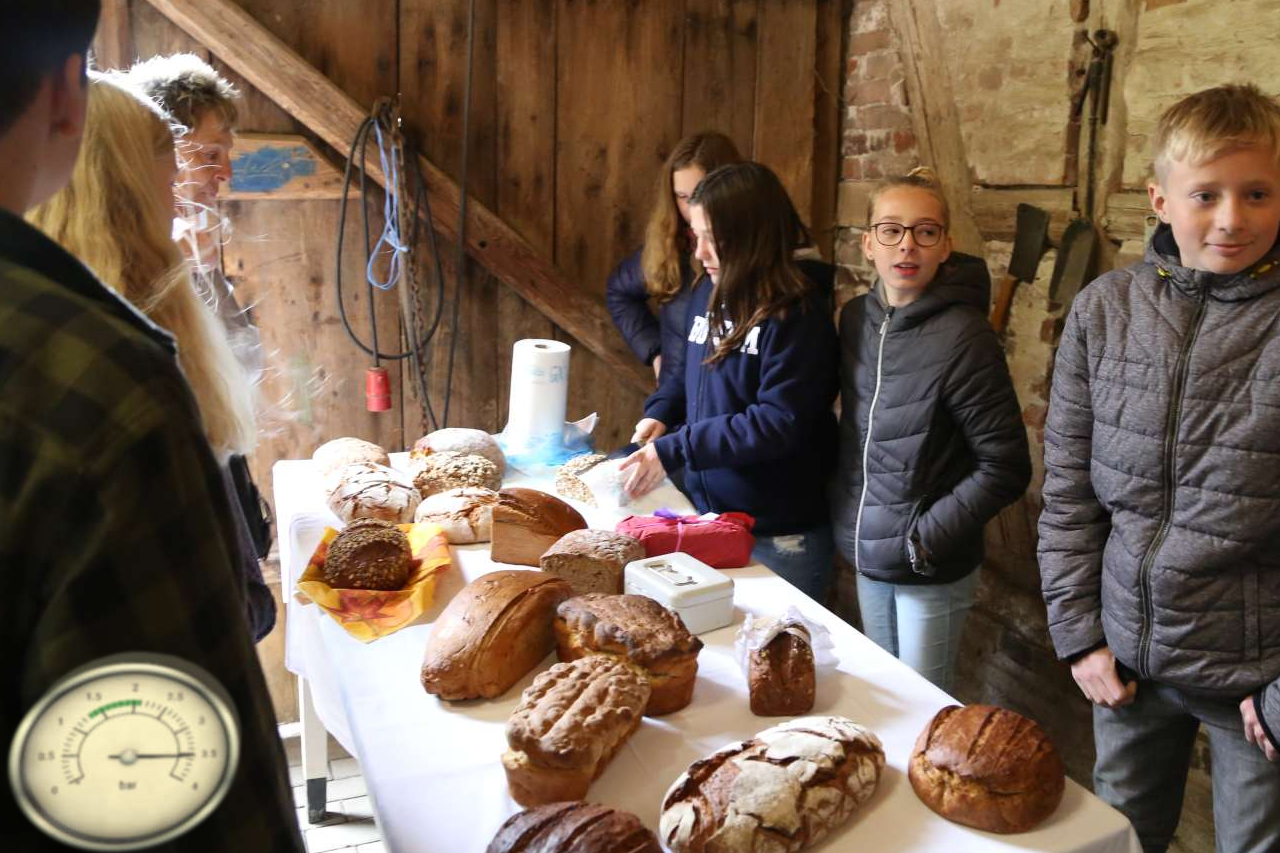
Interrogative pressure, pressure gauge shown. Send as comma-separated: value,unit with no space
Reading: 3.5,bar
